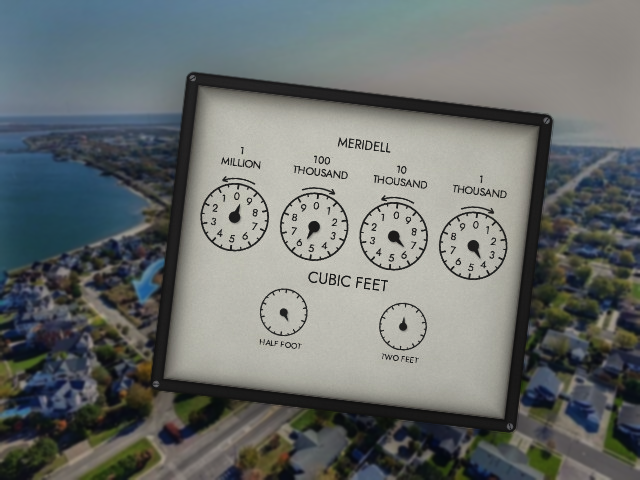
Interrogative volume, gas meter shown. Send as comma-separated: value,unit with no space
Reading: 956400,ft³
